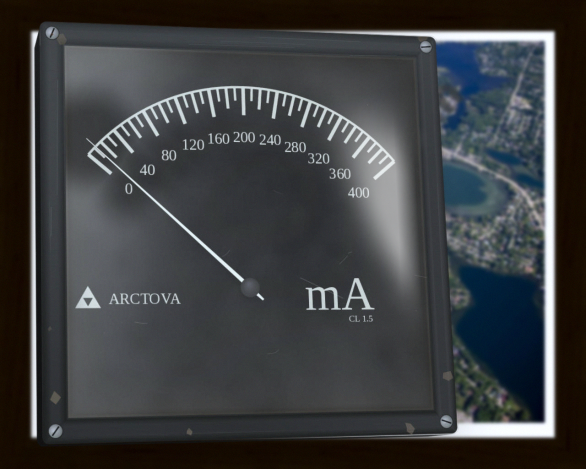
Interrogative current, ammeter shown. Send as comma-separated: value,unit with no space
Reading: 10,mA
